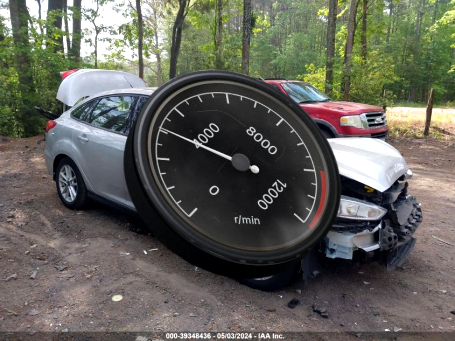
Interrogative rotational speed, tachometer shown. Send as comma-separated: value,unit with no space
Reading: 3000,rpm
